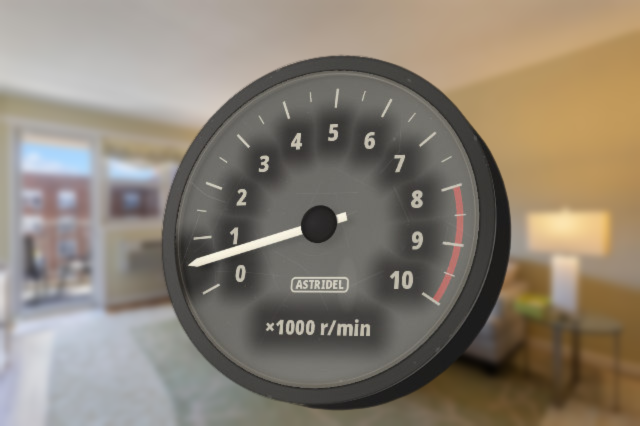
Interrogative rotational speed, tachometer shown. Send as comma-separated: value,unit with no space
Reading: 500,rpm
